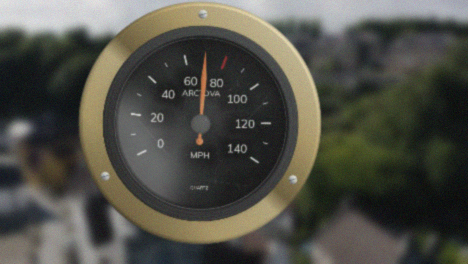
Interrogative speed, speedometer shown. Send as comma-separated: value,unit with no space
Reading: 70,mph
